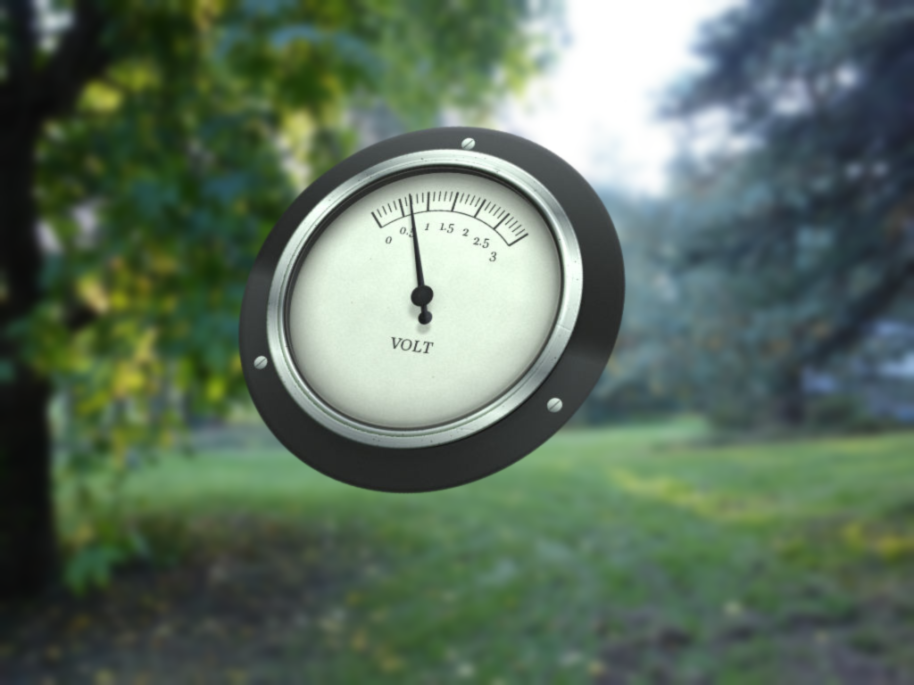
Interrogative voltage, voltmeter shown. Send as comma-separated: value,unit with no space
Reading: 0.7,V
